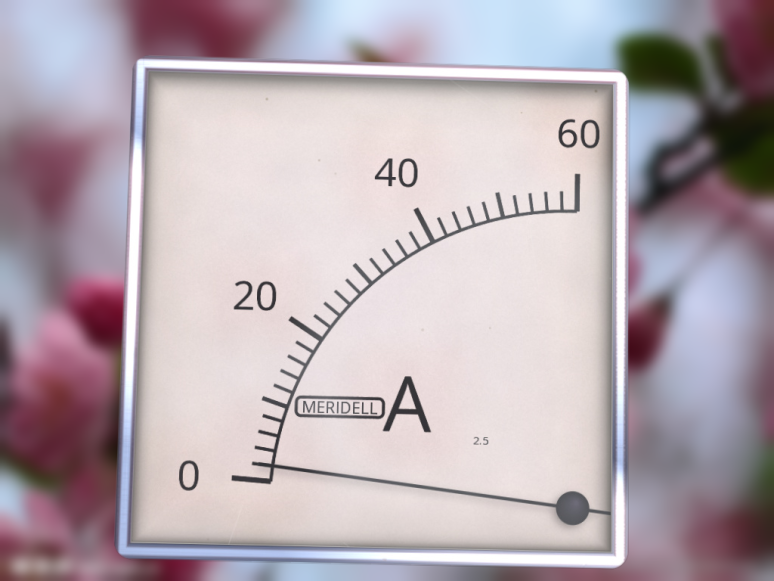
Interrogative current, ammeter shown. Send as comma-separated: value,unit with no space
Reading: 2,A
